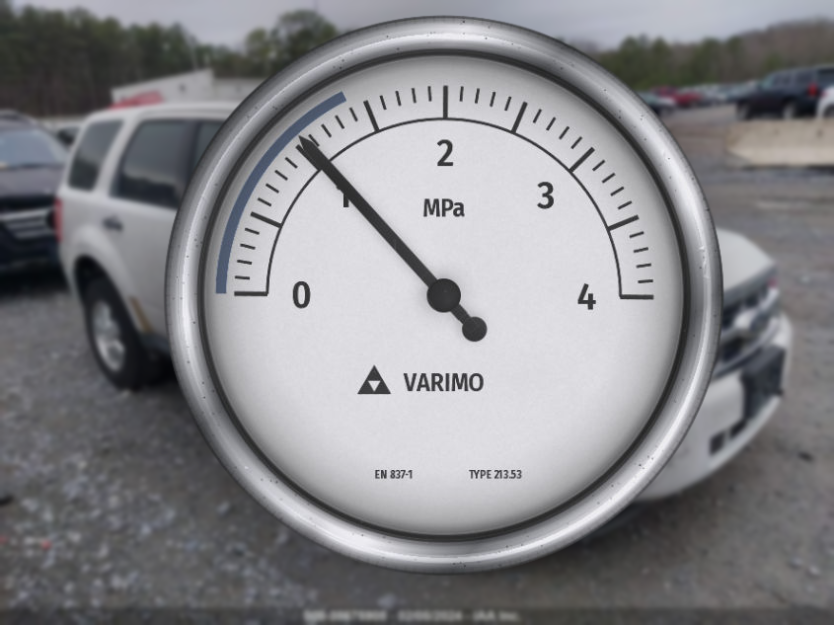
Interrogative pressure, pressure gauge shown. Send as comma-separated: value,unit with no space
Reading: 1.05,MPa
